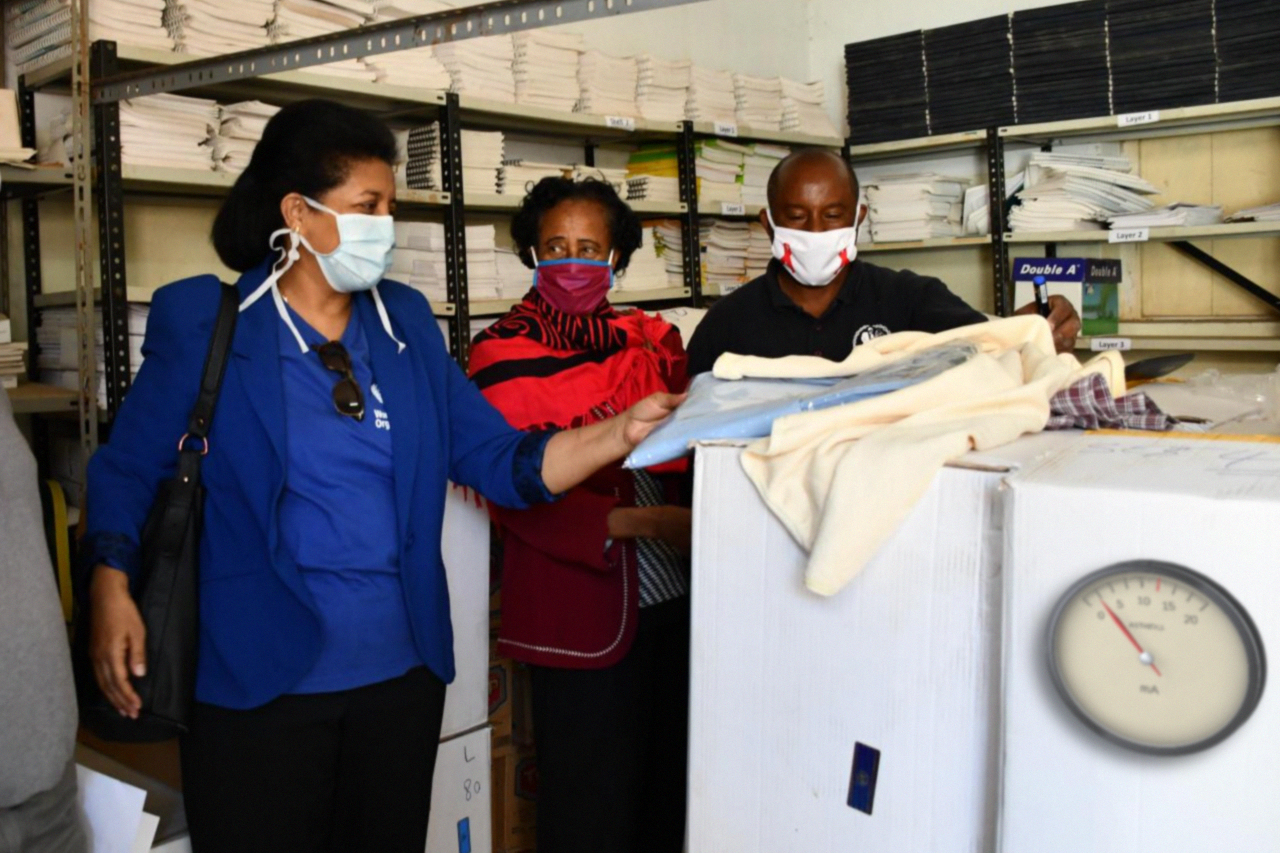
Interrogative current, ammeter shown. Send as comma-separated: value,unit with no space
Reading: 2.5,mA
